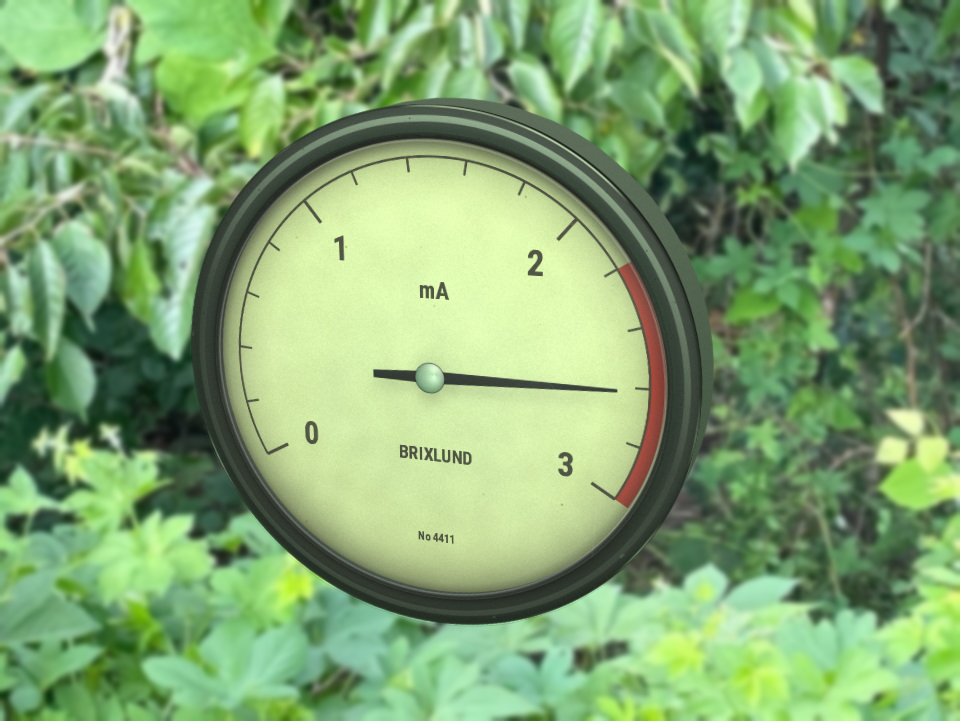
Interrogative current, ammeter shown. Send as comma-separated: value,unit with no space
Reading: 2.6,mA
